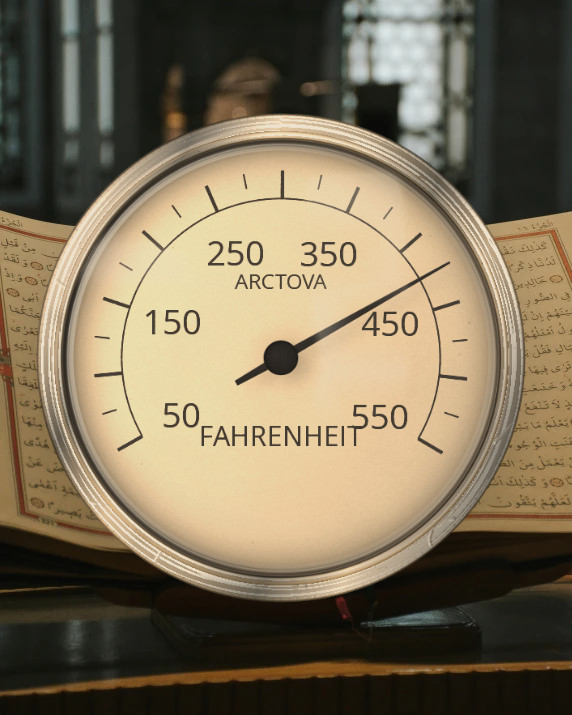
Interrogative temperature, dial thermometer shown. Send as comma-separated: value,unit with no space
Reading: 425,°F
